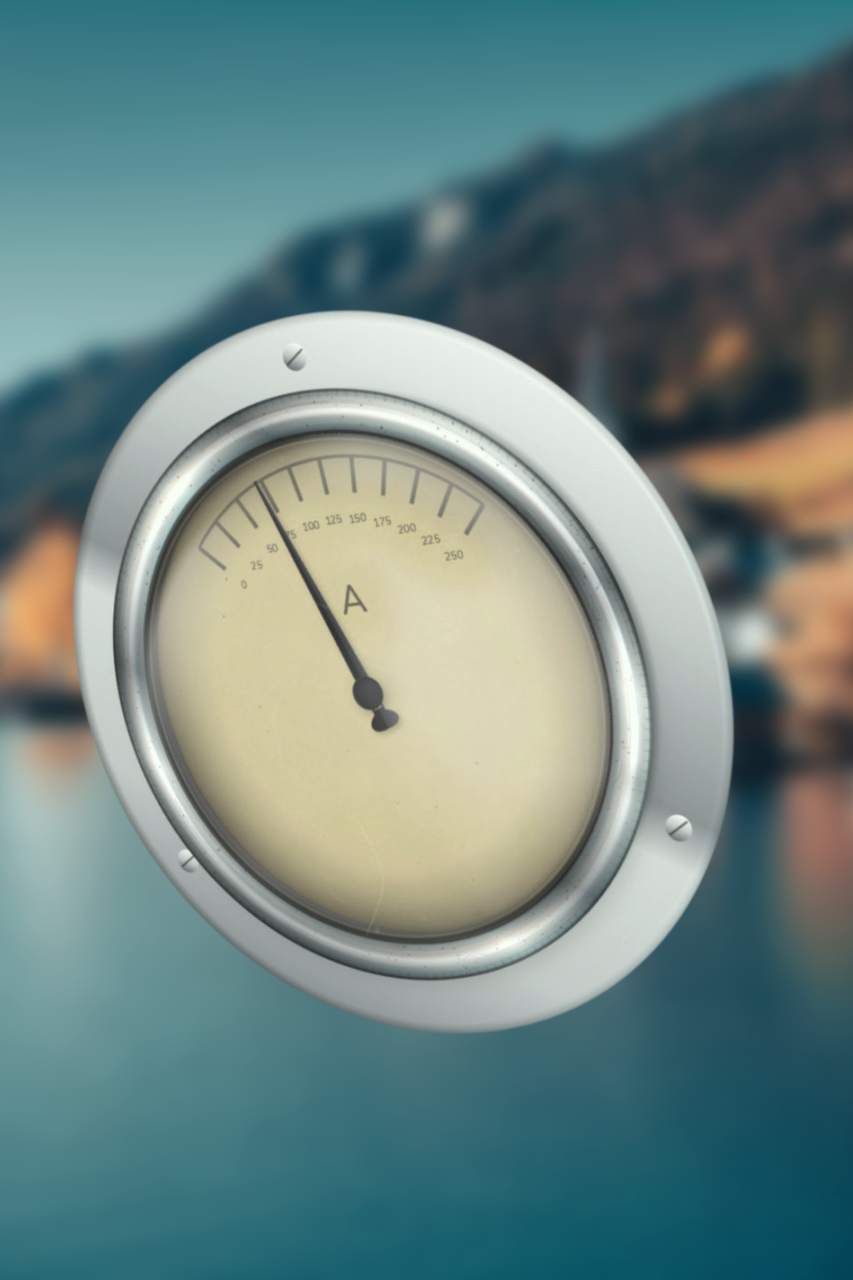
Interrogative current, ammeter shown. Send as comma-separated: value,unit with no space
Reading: 75,A
